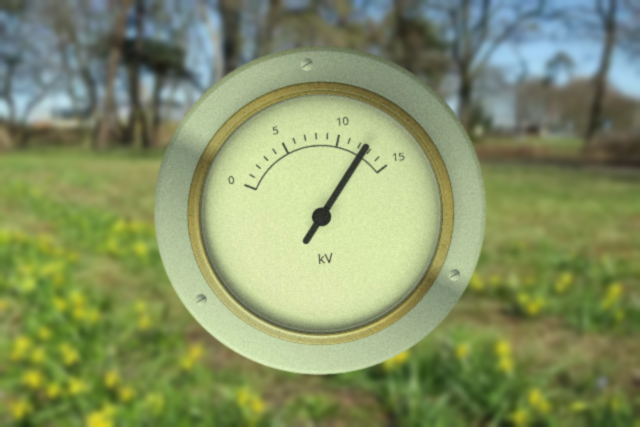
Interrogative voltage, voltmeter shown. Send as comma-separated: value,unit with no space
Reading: 12.5,kV
